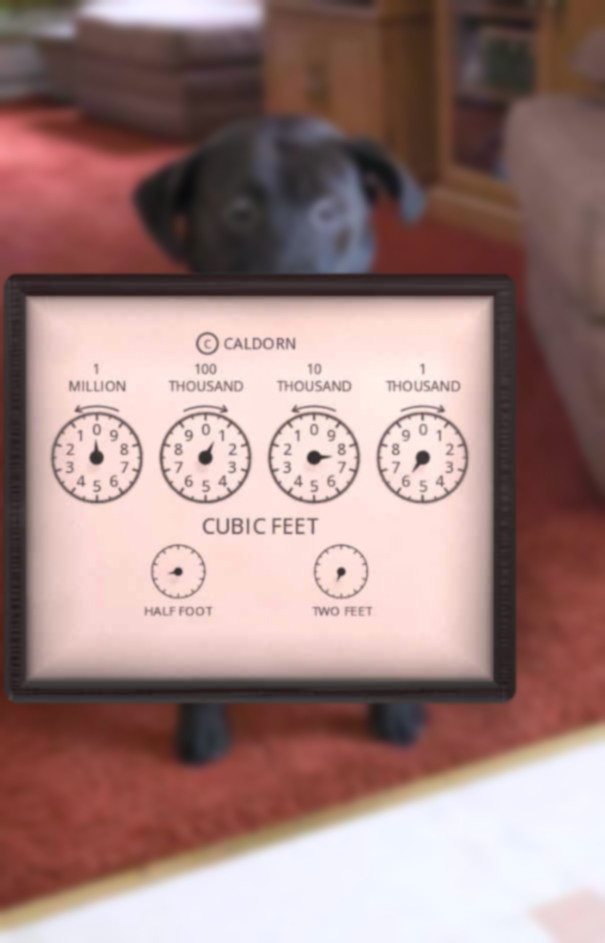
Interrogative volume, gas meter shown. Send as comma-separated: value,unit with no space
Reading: 7600,ft³
